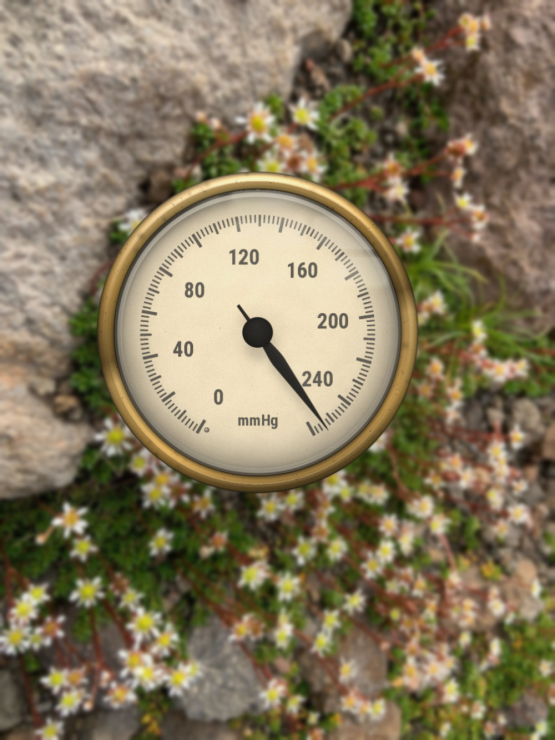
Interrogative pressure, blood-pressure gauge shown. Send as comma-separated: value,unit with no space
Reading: 254,mmHg
